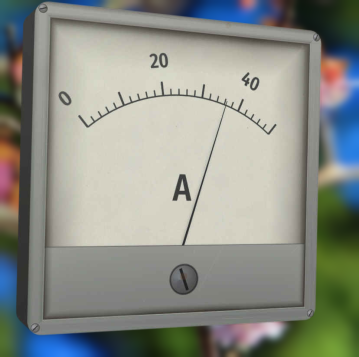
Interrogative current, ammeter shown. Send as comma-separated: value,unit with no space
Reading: 36,A
